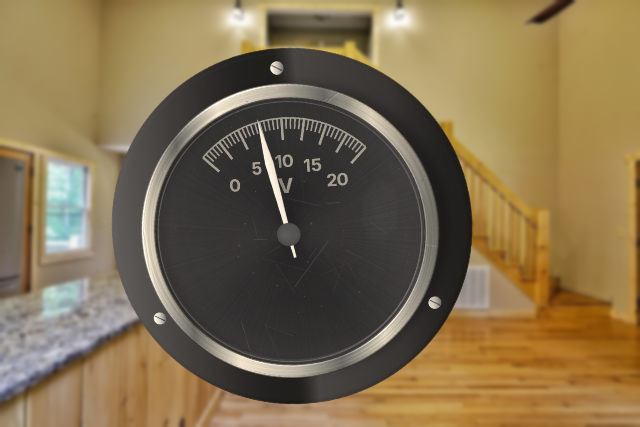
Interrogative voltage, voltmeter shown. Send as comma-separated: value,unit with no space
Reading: 7.5,V
